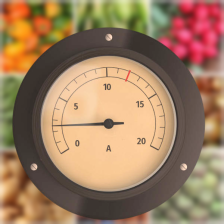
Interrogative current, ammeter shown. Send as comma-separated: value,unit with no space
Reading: 2.5,A
